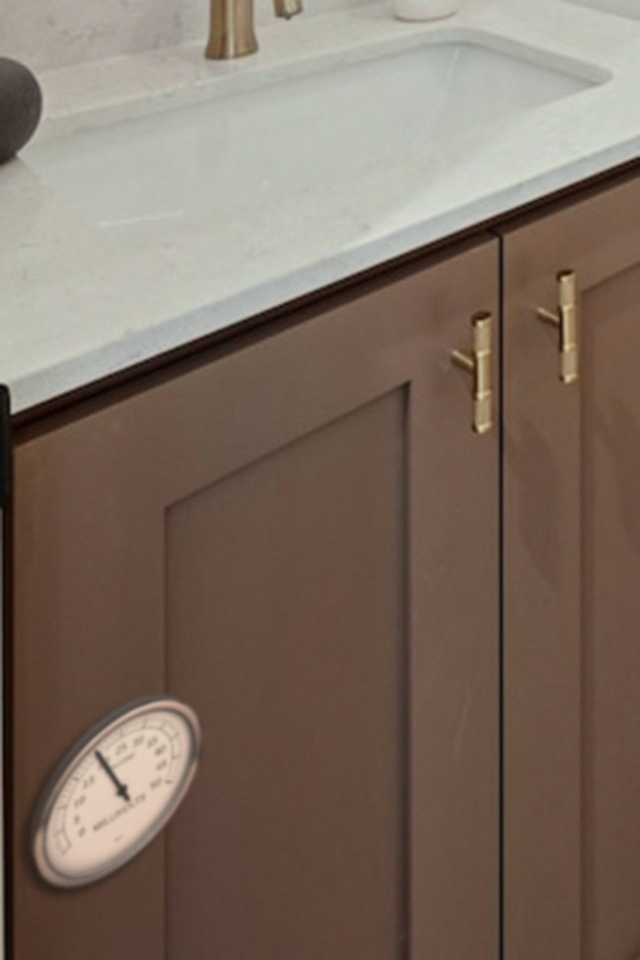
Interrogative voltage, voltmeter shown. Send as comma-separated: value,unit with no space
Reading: 20,mV
